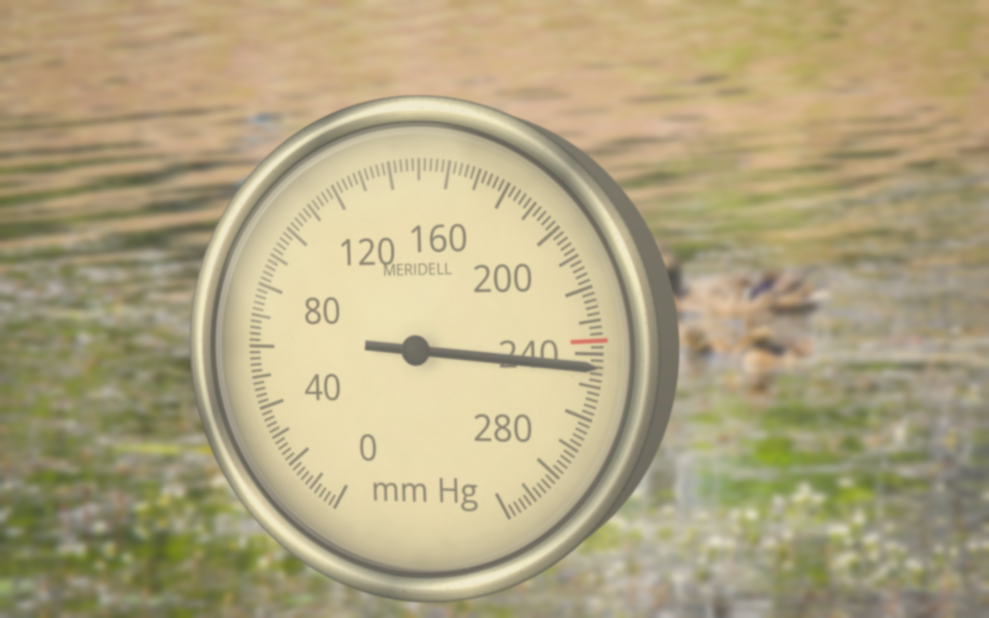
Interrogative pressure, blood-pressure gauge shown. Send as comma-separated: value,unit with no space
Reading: 244,mmHg
